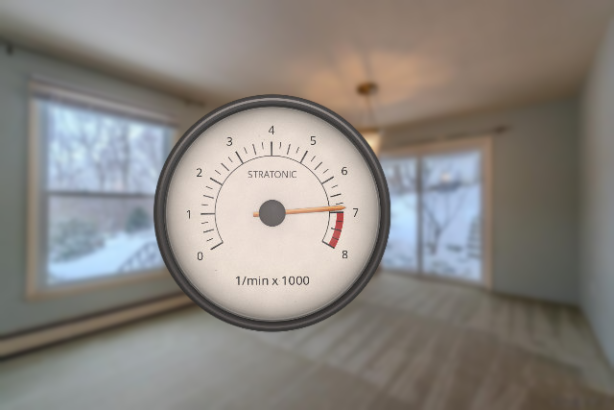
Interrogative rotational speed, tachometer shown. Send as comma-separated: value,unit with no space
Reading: 6875,rpm
